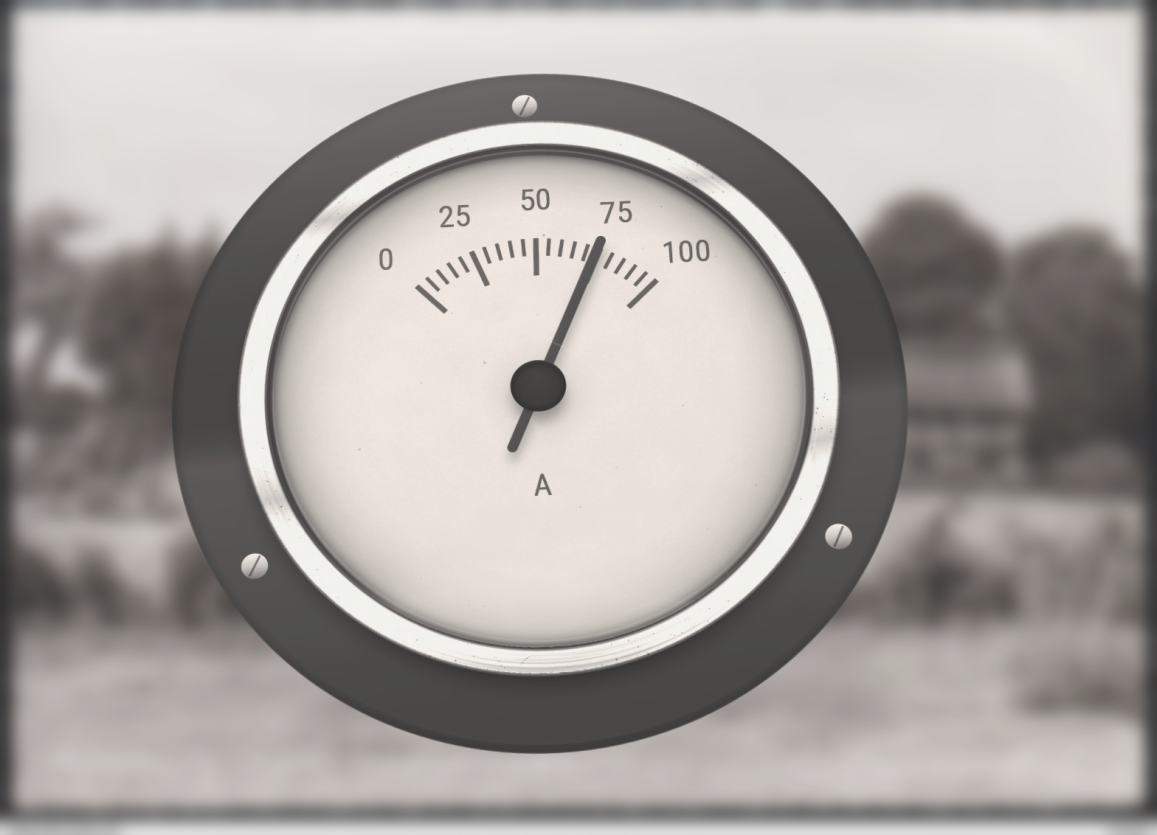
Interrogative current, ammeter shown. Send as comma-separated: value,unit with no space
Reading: 75,A
